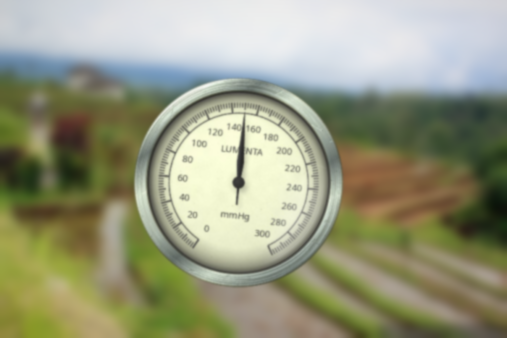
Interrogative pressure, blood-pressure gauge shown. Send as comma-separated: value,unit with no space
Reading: 150,mmHg
